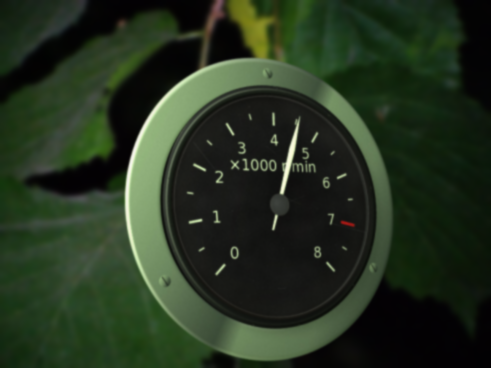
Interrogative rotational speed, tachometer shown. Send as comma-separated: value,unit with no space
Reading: 4500,rpm
